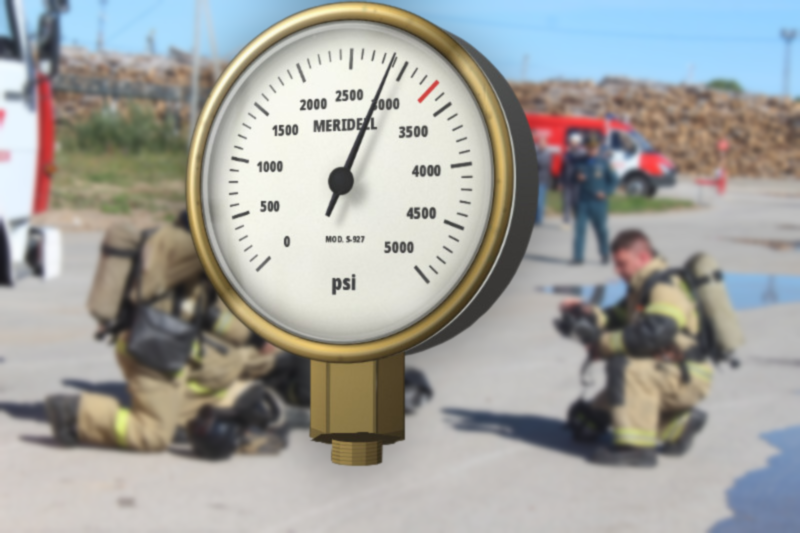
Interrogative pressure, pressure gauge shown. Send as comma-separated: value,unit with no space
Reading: 2900,psi
